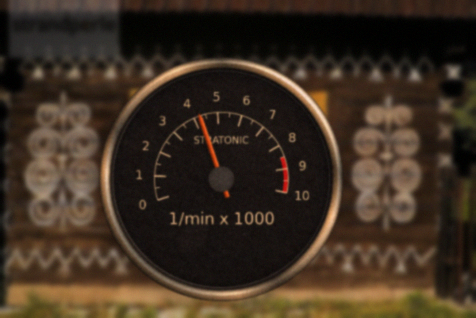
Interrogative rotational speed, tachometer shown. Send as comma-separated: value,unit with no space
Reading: 4250,rpm
